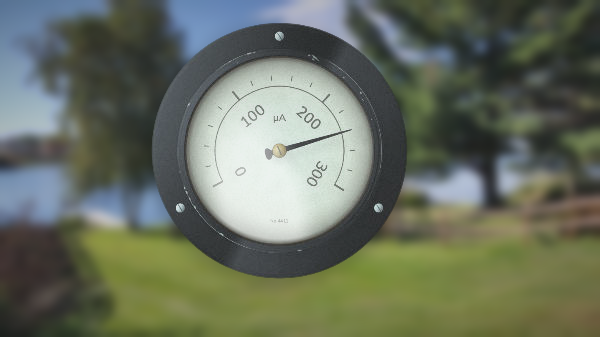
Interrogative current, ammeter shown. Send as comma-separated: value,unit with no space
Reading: 240,µA
